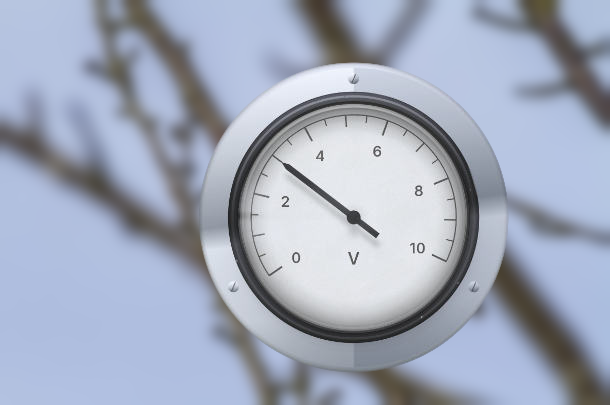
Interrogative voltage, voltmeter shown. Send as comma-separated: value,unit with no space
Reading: 3,V
